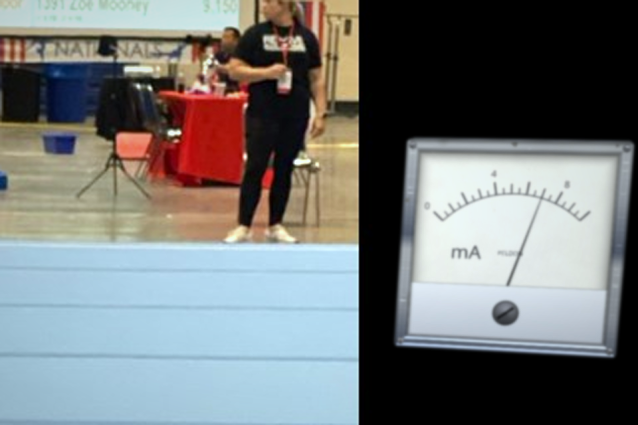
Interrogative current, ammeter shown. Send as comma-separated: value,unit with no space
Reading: 7,mA
